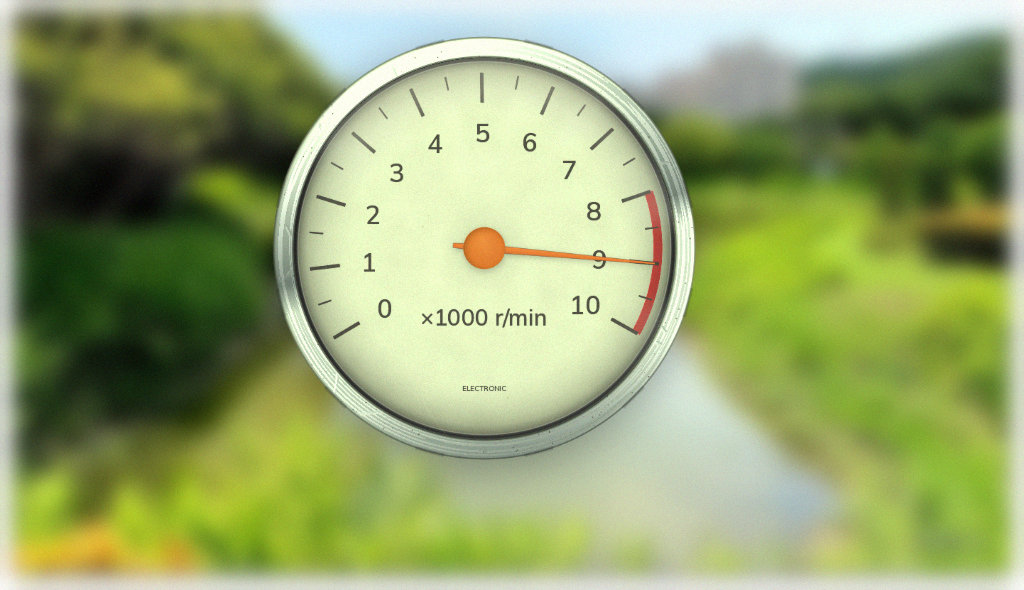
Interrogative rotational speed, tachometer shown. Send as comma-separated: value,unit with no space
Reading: 9000,rpm
